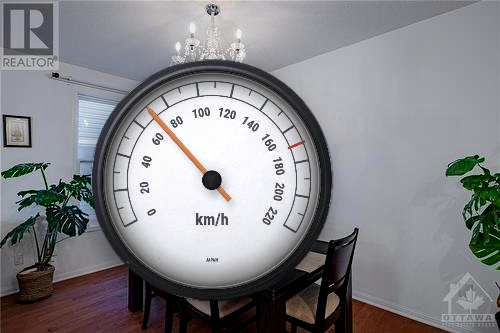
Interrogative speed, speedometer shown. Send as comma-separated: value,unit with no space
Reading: 70,km/h
